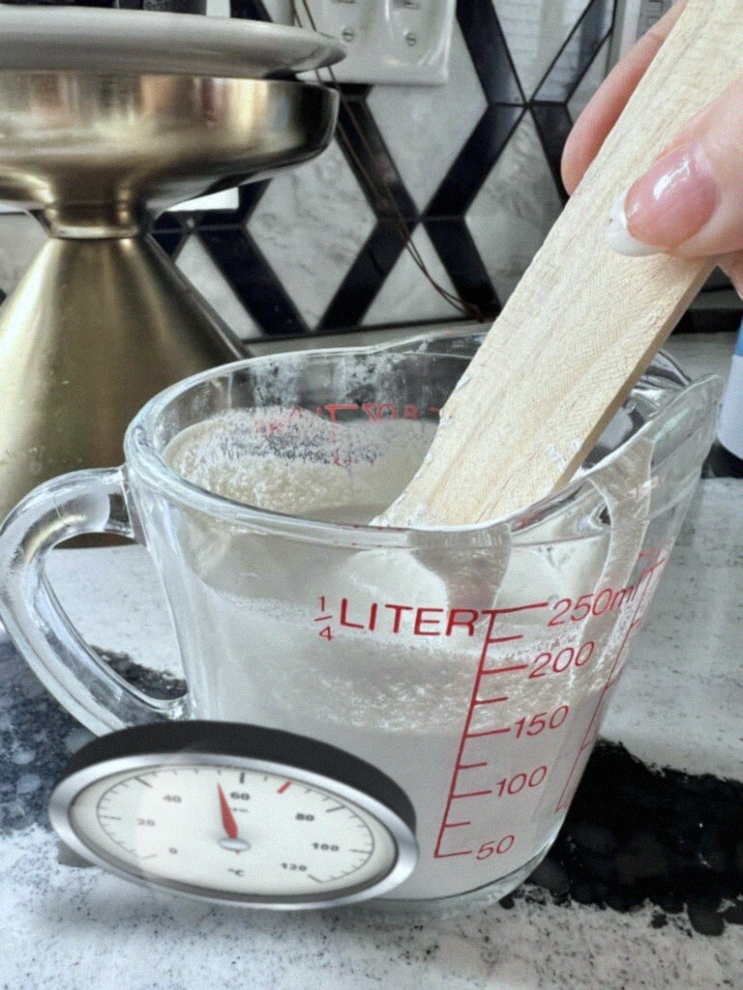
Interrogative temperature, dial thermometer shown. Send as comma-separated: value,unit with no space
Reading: 56,°C
